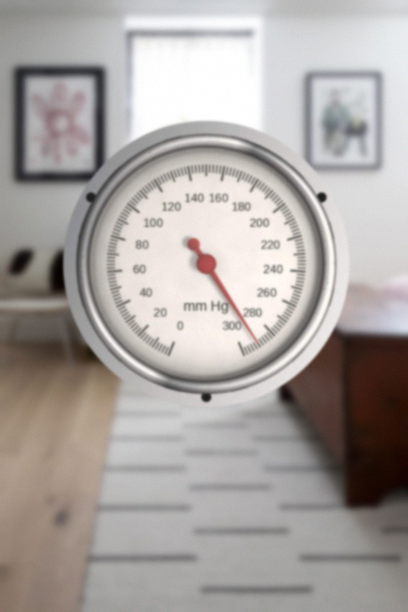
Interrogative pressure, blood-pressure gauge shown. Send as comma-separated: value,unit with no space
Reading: 290,mmHg
